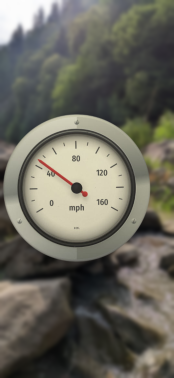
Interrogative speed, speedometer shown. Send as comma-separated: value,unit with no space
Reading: 45,mph
